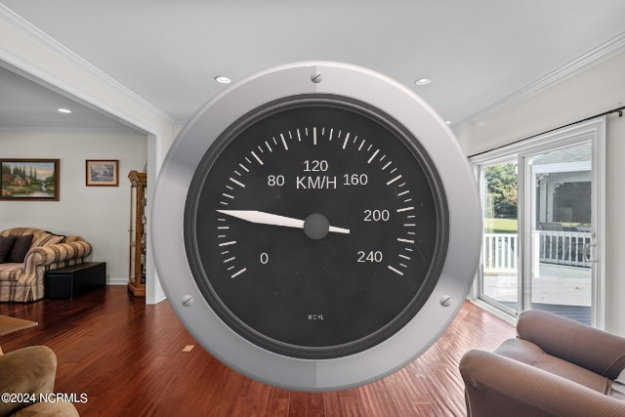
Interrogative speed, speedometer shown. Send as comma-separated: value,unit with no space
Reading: 40,km/h
